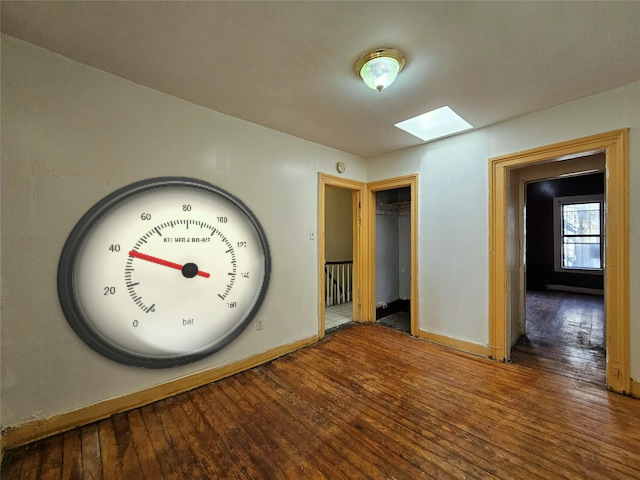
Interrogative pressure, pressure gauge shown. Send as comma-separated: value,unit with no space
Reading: 40,bar
